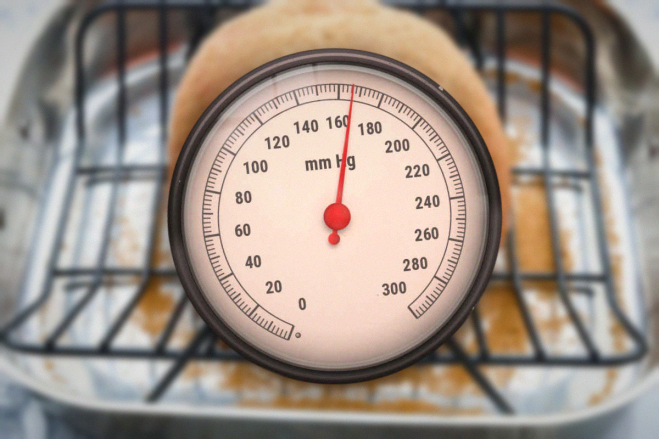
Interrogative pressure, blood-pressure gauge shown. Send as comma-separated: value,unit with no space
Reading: 166,mmHg
